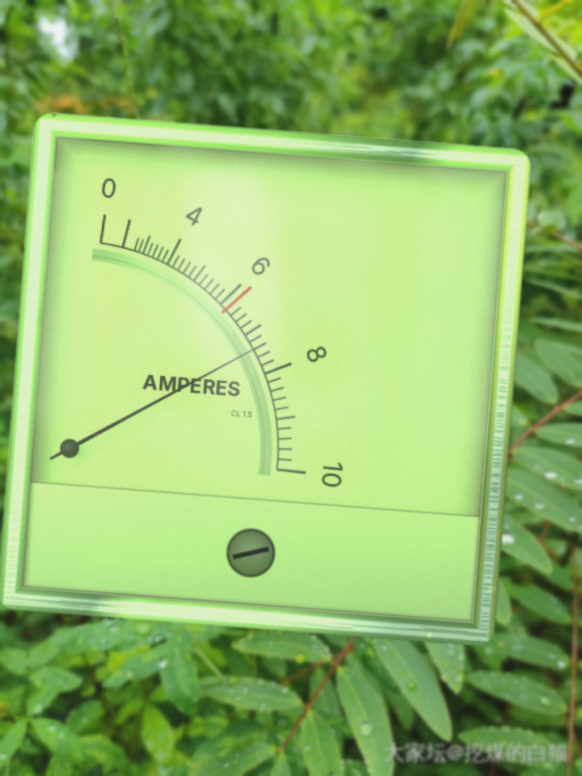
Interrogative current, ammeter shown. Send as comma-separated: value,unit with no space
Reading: 7.4,A
